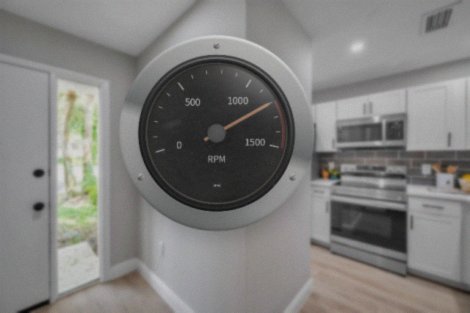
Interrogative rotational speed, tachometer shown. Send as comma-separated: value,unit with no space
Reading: 1200,rpm
